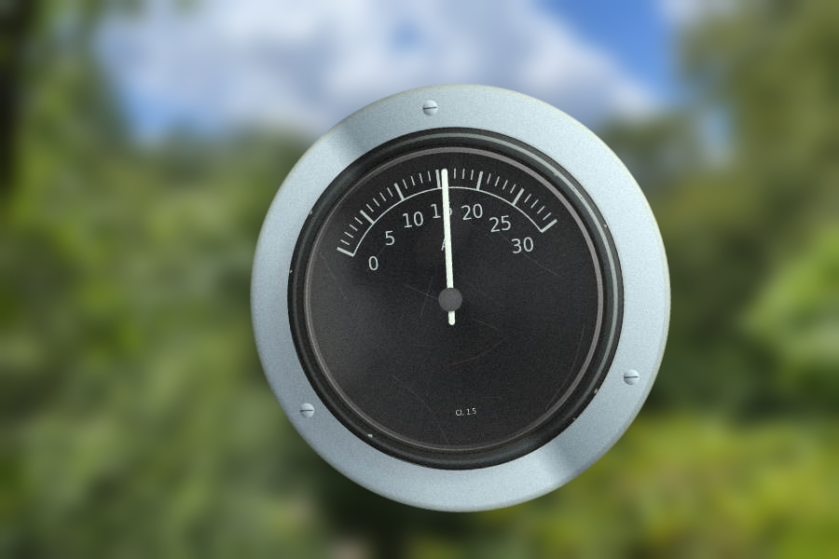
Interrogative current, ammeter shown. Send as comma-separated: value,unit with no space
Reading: 16,A
